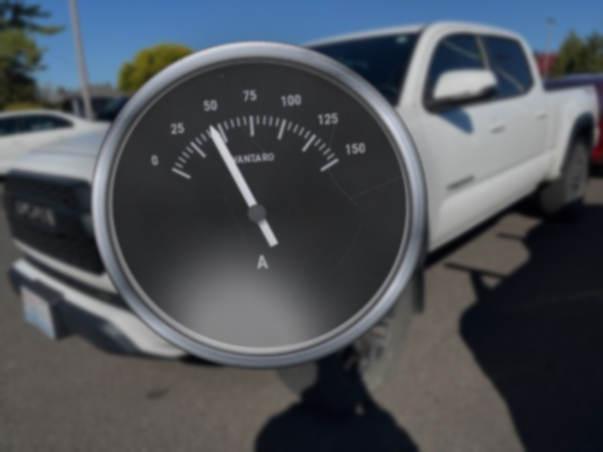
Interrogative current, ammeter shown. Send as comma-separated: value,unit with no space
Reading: 45,A
